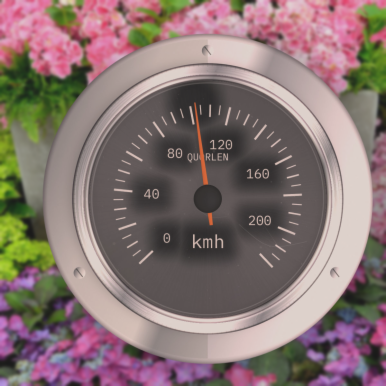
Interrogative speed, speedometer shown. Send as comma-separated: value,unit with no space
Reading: 102.5,km/h
